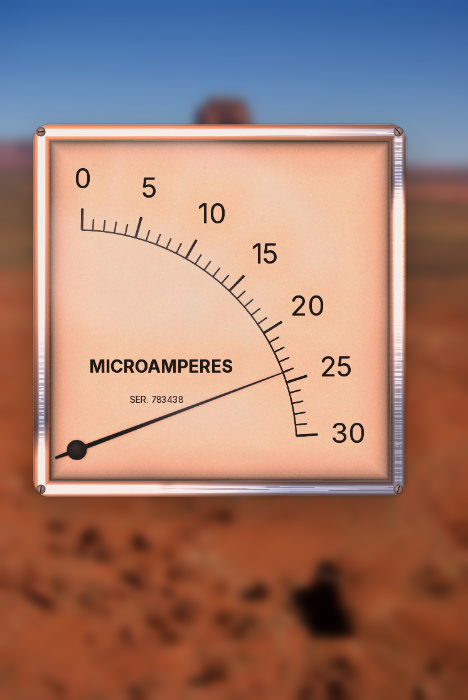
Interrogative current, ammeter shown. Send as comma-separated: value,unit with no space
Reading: 24,µA
